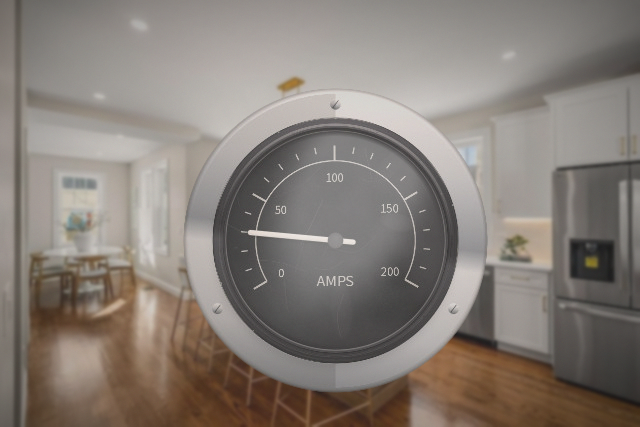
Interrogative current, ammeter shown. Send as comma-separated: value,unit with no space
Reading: 30,A
